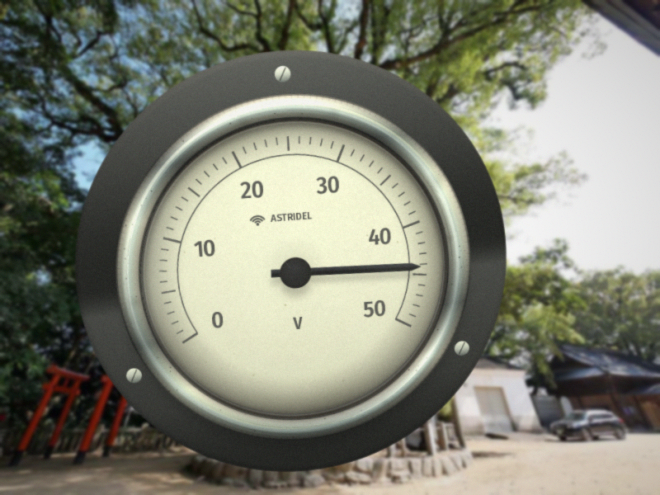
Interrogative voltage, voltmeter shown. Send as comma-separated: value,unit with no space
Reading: 44,V
